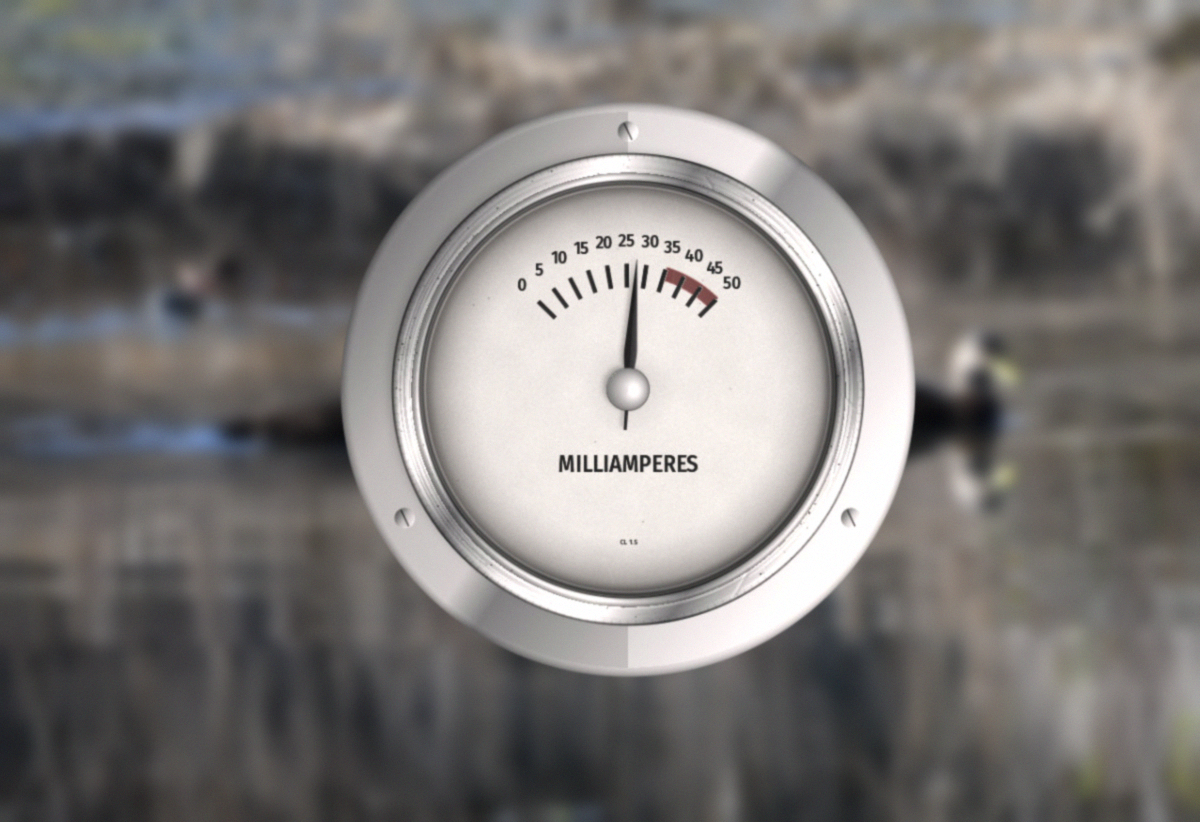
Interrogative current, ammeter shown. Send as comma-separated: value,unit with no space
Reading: 27.5,mA
